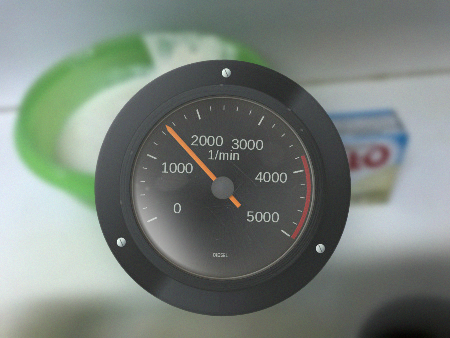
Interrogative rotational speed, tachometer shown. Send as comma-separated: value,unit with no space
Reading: 1500,rpm
